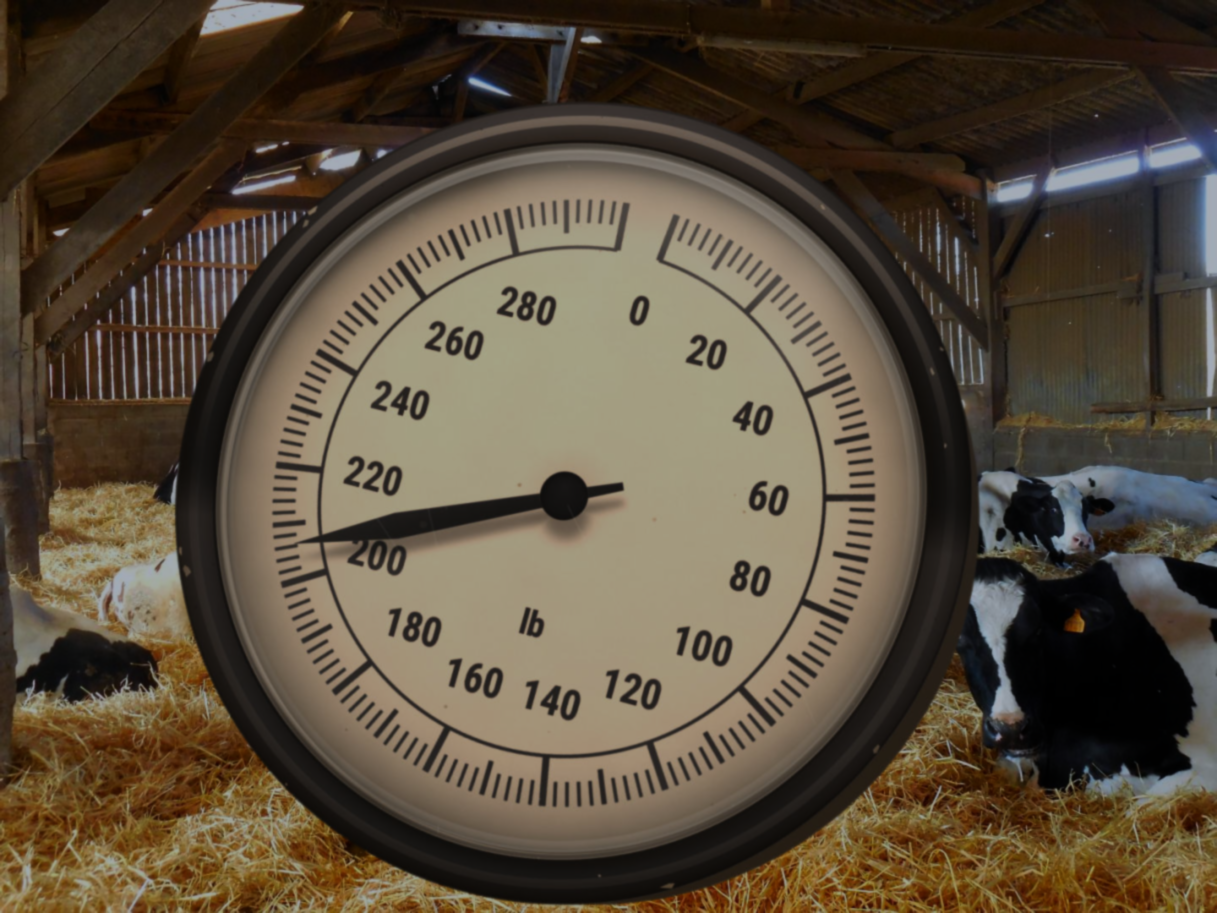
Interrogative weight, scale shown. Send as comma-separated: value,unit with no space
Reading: 206,lb
